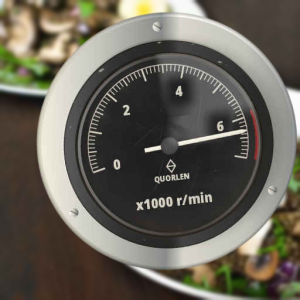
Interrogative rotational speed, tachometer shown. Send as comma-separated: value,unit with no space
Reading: 6300,rpm
